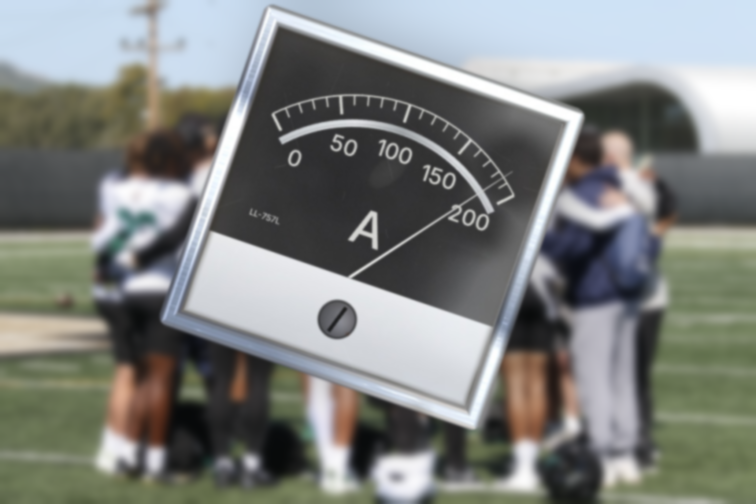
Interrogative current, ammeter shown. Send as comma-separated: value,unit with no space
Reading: 185,A
